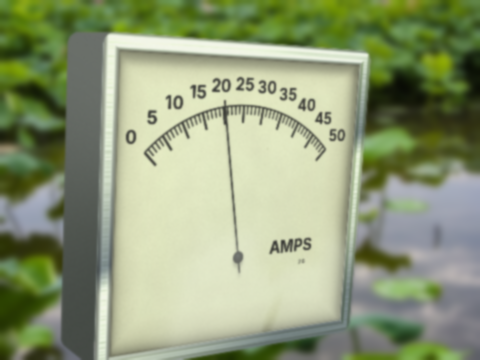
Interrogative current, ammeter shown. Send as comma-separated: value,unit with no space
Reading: 20,A
